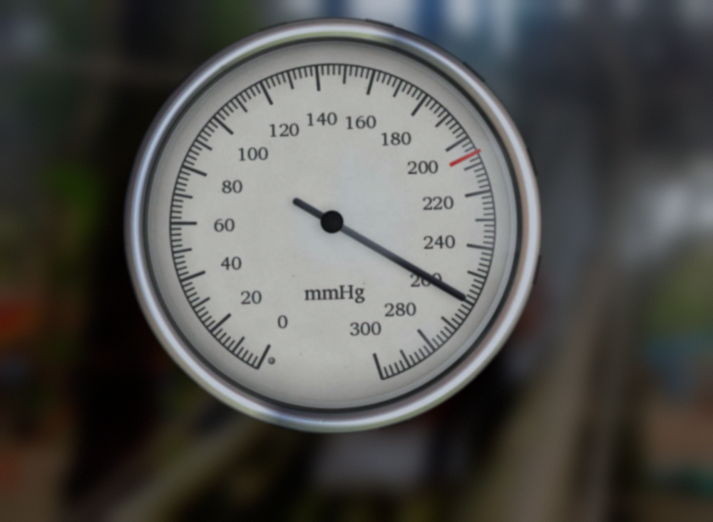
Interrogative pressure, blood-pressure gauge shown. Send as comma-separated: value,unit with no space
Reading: 260,mmHg
